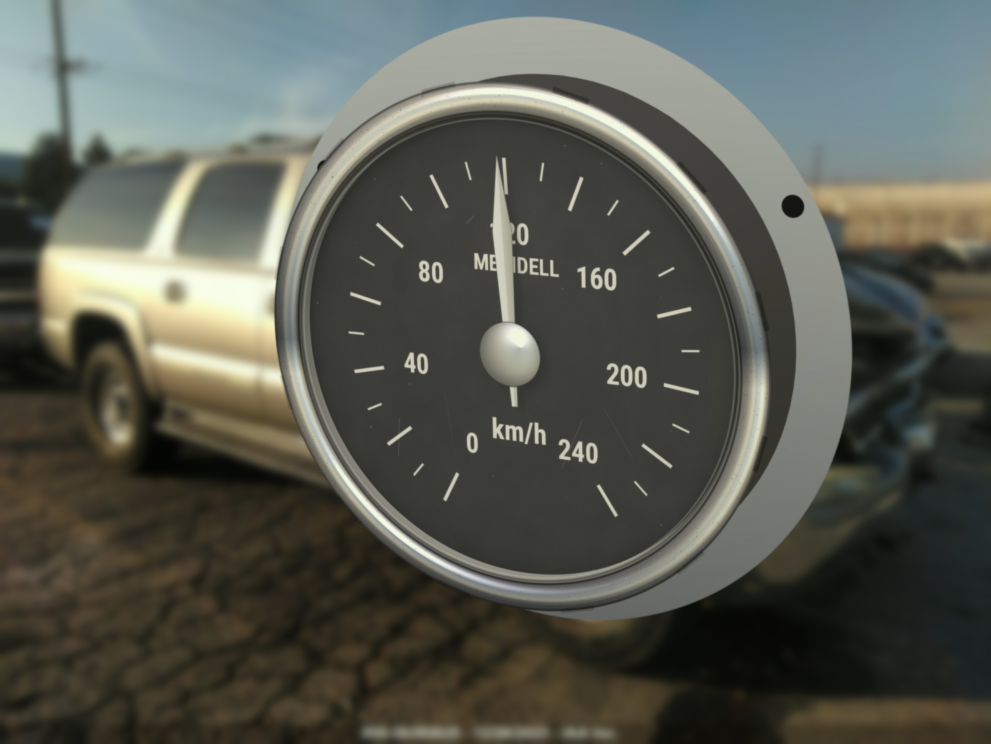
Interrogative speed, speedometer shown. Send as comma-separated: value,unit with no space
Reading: 120,km/h
